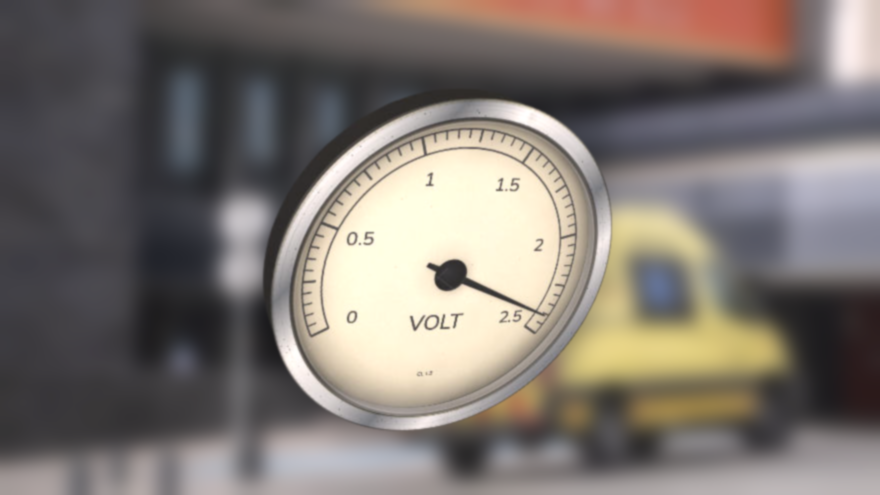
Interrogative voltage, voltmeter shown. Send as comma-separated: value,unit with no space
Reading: 2.4,V
